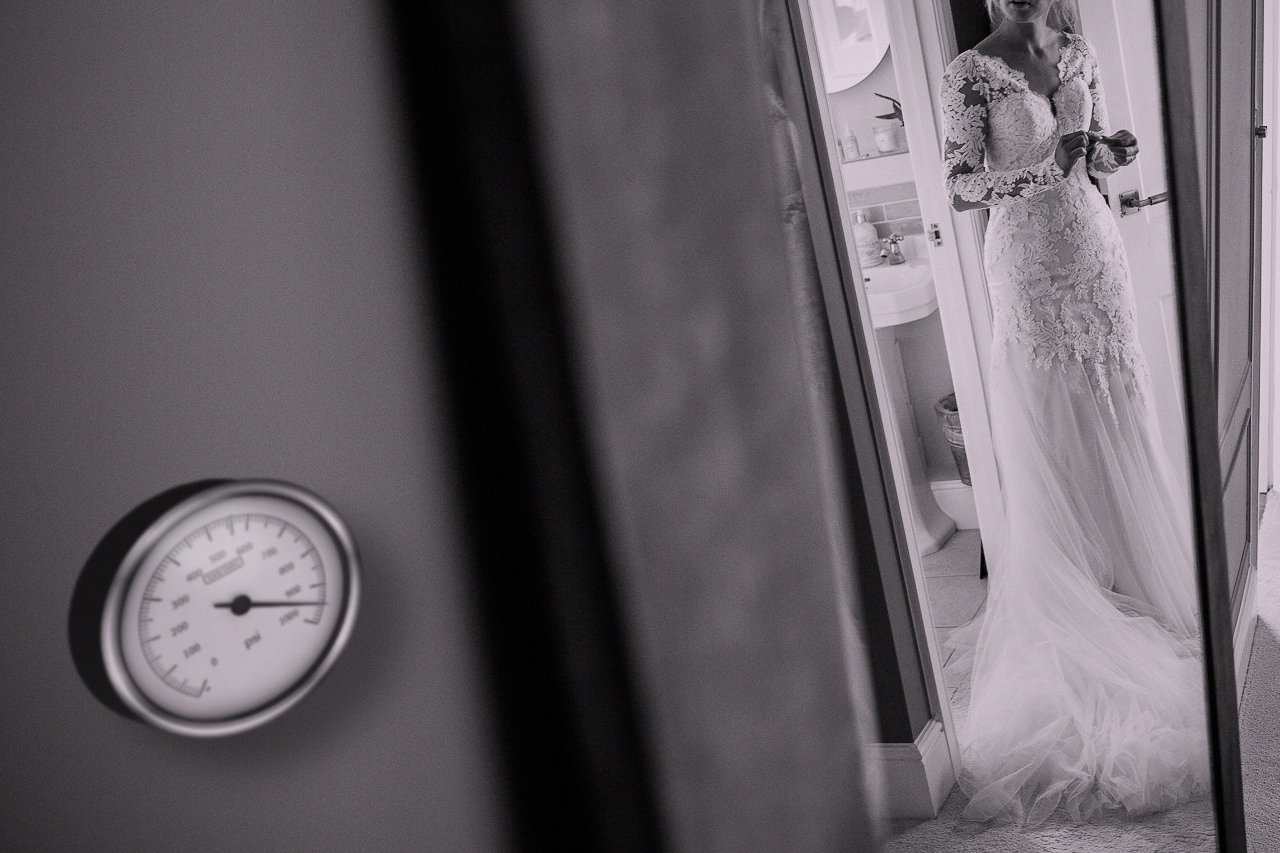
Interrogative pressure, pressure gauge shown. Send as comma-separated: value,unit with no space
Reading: 950,psi
